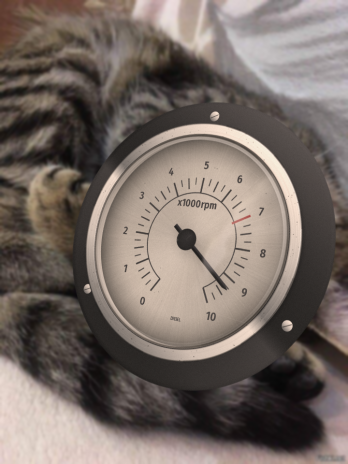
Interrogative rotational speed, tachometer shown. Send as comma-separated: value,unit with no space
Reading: 9250,rpm
